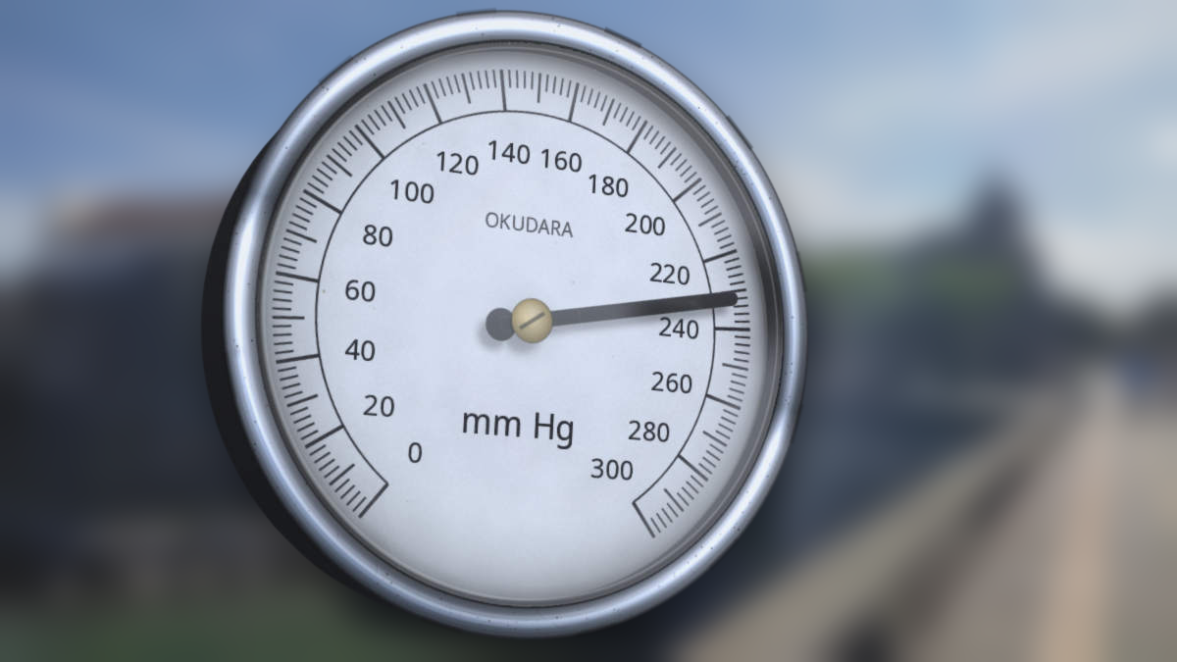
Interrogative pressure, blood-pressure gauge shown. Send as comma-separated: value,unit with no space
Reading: 232,mmHg
